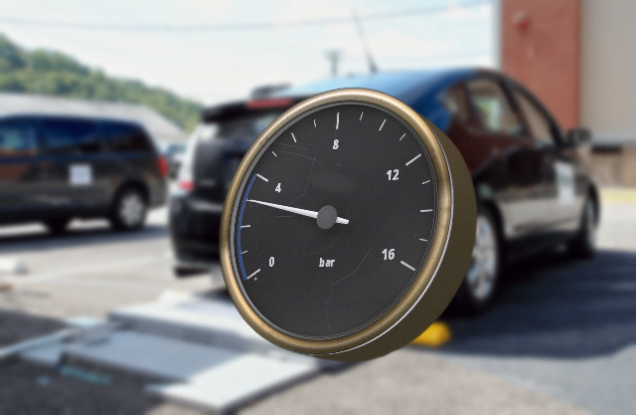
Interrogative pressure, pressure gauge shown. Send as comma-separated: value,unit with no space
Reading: 3,bar
